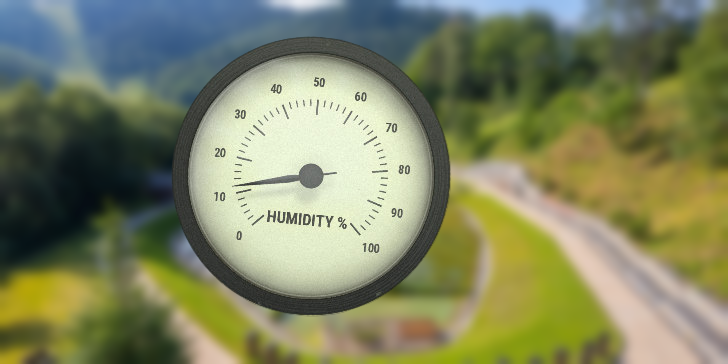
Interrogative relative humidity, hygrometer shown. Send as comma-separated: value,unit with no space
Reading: 12,%
